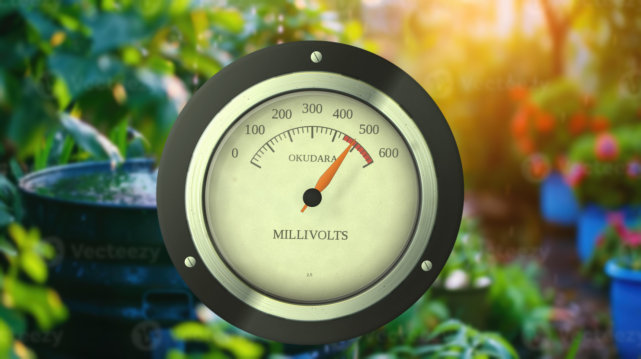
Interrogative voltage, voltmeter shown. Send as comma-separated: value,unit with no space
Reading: 480,mV
